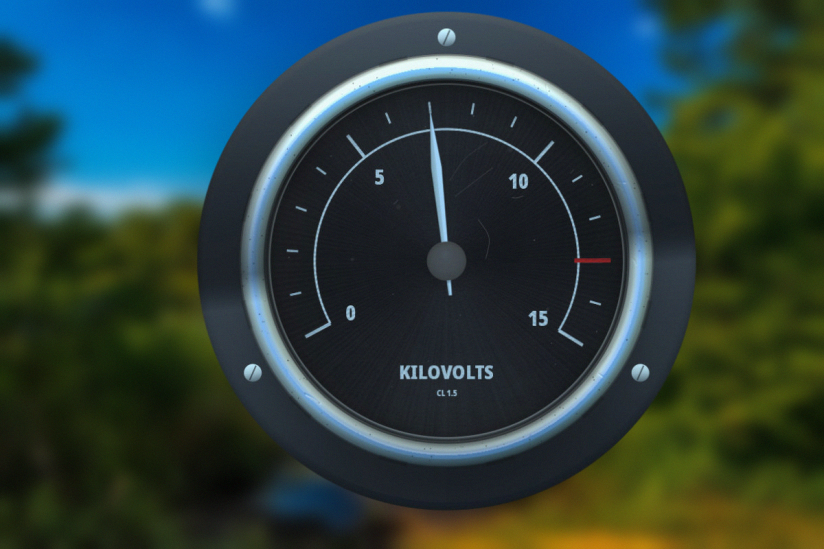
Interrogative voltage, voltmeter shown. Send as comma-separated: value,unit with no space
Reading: 7,kV
